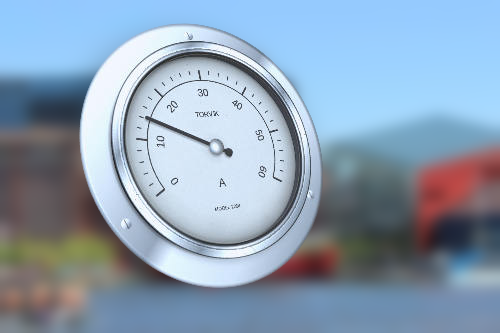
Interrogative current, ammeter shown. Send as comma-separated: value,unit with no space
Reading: 14,A
